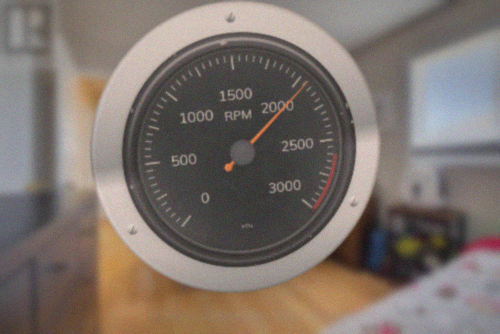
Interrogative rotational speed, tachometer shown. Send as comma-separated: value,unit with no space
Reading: 2050,rpm
